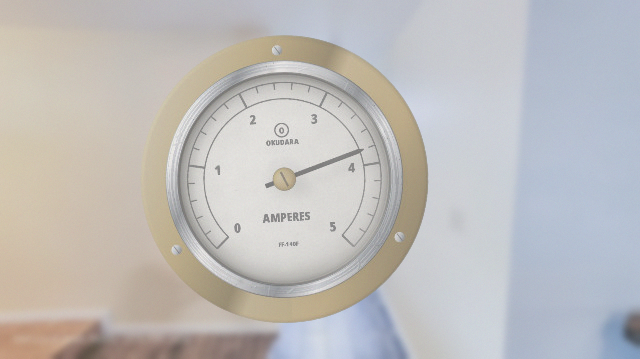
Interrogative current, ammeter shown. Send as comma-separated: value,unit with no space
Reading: 3.8,A
